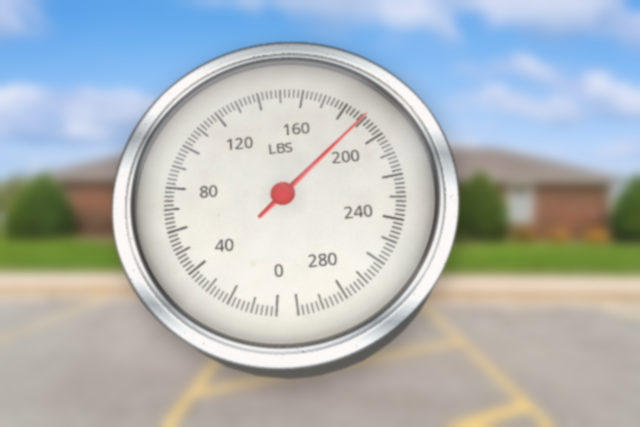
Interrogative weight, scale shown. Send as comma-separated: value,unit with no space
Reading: 190,lb
